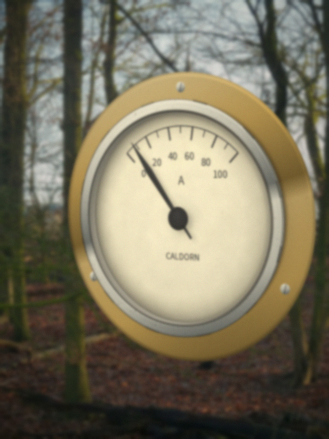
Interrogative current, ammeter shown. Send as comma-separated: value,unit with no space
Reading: 10,A
